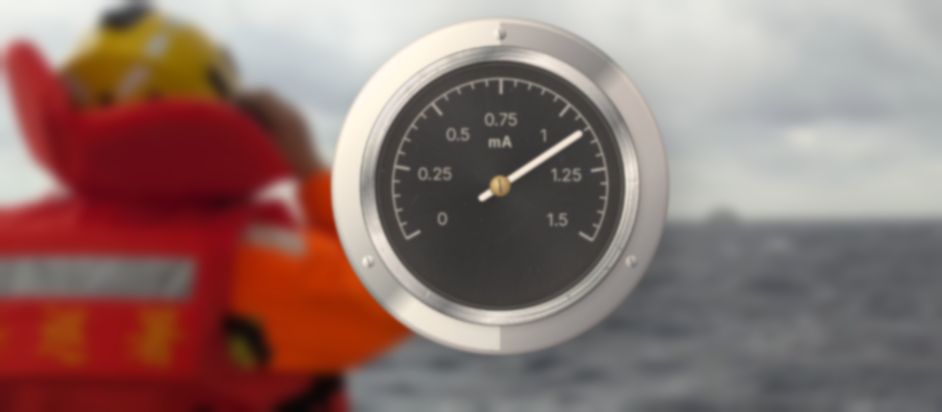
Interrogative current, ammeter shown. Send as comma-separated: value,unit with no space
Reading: 1.1,mA
